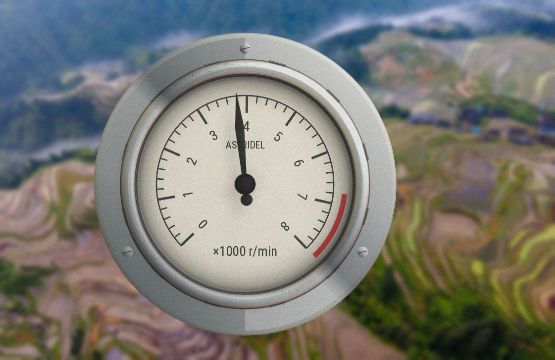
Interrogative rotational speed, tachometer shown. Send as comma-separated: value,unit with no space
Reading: 3800,rpm
